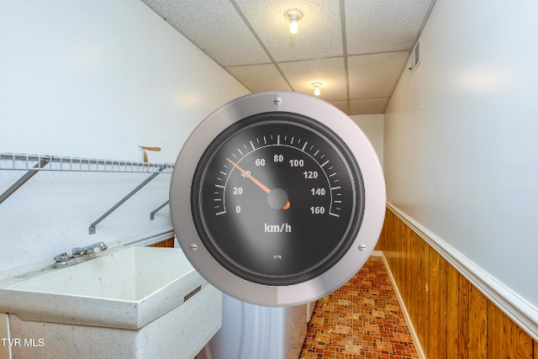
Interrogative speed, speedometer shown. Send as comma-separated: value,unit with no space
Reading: 40,km/h
